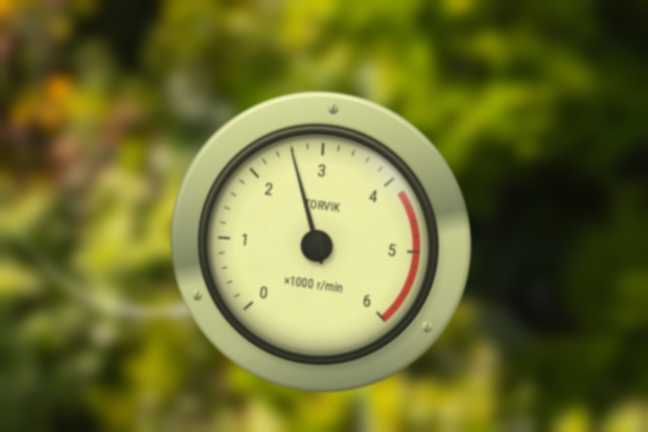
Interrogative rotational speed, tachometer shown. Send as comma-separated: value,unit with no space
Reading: 2600,rpm
